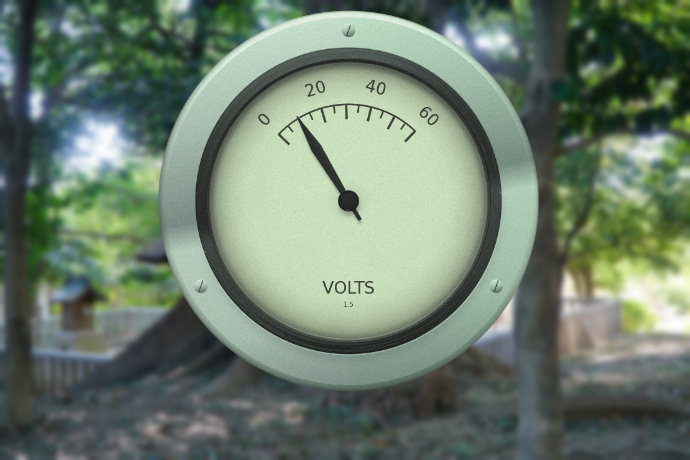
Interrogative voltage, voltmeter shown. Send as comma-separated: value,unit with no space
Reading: 10,V
